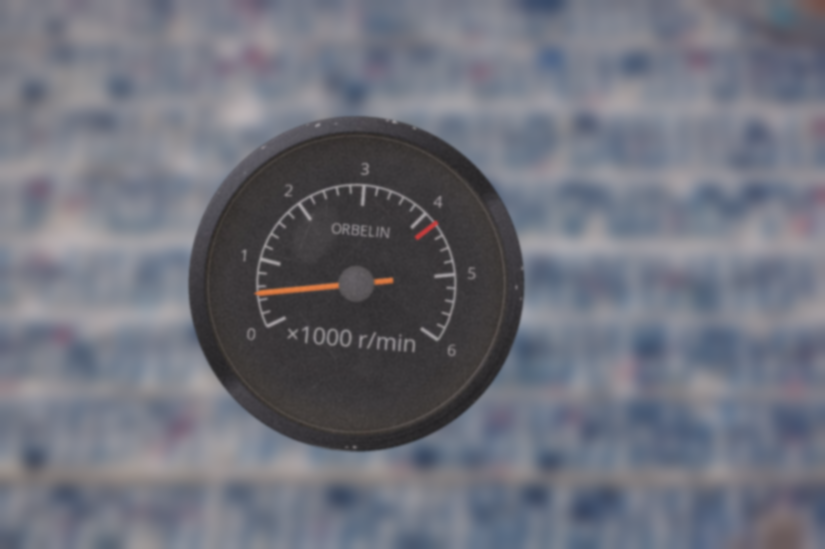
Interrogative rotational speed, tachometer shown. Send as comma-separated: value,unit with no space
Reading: 500,rpm
